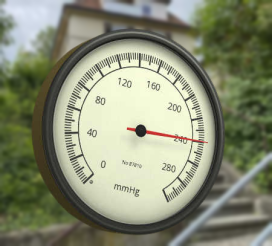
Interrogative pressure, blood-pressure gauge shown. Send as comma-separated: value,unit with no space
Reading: 240,mmHg
